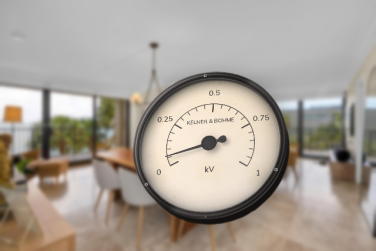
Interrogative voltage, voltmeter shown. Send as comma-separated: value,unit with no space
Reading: 0.05,kV
